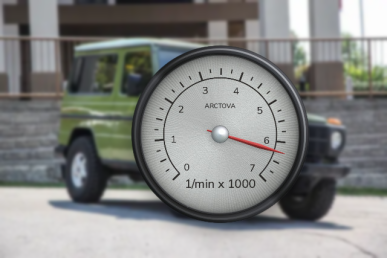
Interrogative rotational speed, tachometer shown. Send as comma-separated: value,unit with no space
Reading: 6250,rpm
